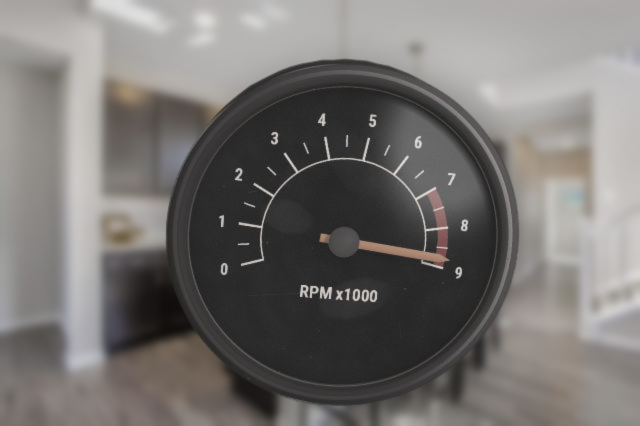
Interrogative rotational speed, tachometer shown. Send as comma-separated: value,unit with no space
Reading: 8750,rpm
